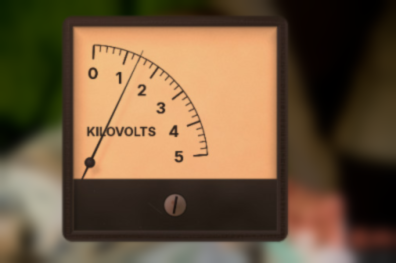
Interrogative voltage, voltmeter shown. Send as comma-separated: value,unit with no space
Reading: 1.4,kV
